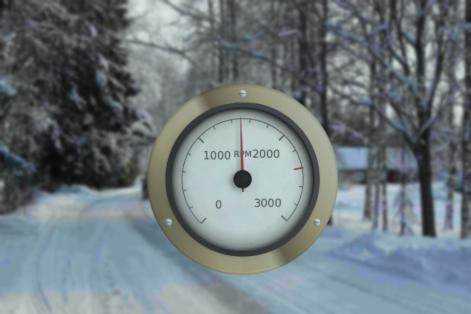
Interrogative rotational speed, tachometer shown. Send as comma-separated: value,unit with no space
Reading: 1500,rpm
